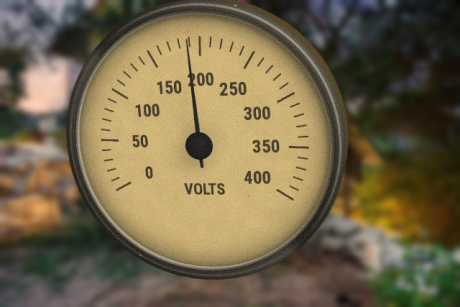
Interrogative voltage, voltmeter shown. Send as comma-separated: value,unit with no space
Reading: 190,V
